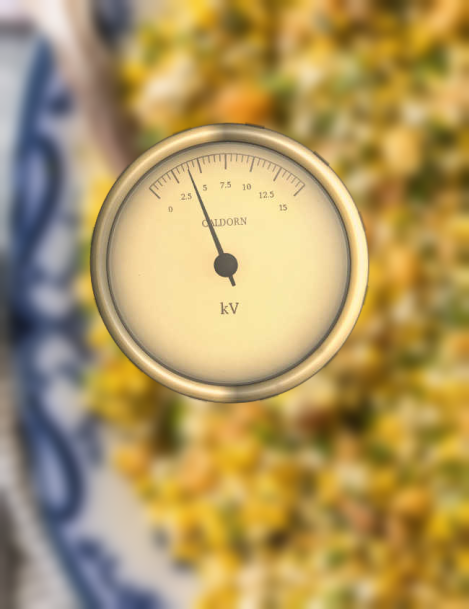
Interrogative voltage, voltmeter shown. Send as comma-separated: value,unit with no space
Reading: 4,kV
